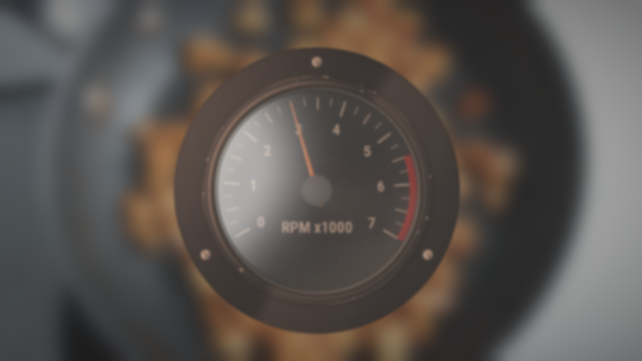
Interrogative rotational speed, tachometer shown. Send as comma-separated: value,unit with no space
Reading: 3000,rpm
